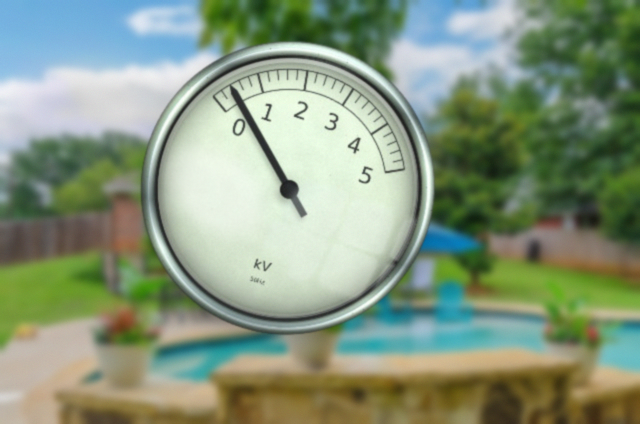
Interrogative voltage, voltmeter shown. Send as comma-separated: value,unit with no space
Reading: 0.4,kV
